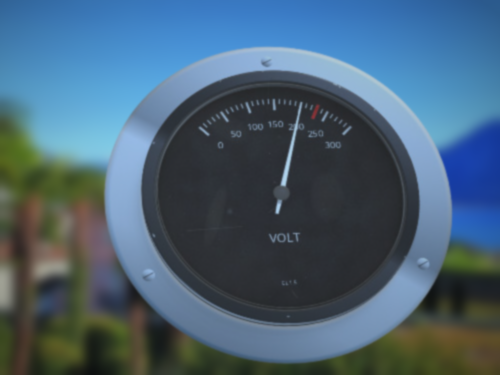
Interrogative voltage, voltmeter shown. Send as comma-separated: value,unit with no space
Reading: 200,V
